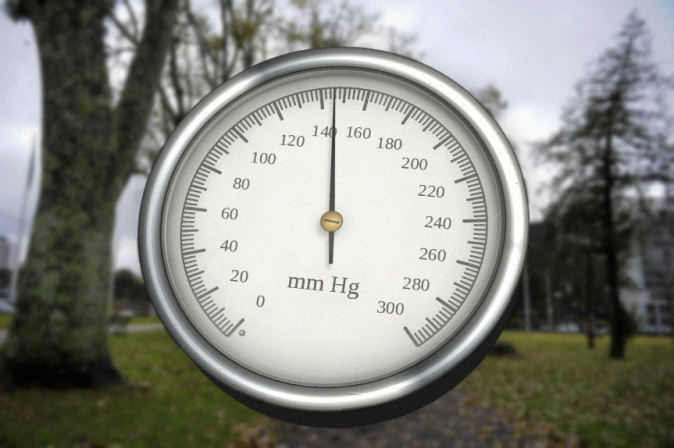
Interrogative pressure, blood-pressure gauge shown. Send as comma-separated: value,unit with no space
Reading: 146,mmHg
